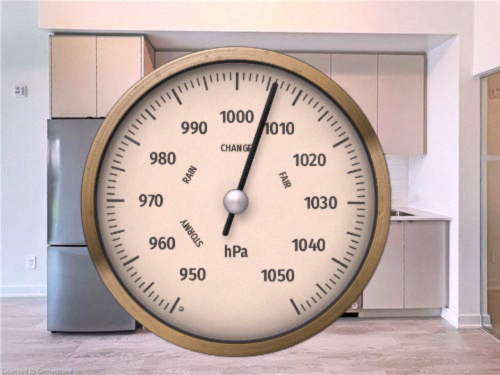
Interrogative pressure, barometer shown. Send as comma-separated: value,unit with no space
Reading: 1006,hPa
